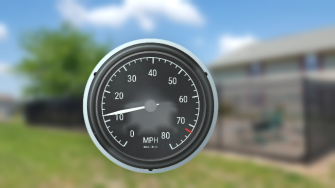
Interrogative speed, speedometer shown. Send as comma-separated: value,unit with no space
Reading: 12,mph
